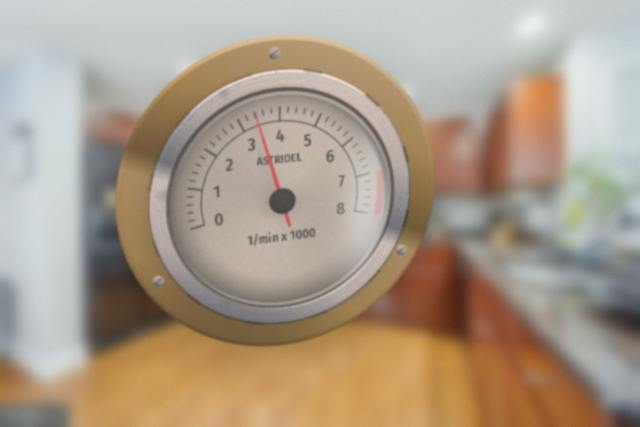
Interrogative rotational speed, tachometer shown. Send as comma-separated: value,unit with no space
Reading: 3400,rpm
